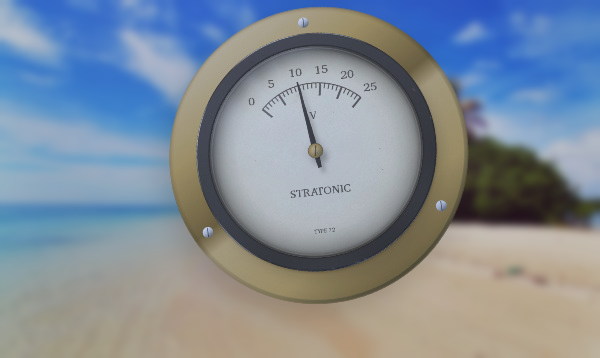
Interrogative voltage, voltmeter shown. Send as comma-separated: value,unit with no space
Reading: 10,V
